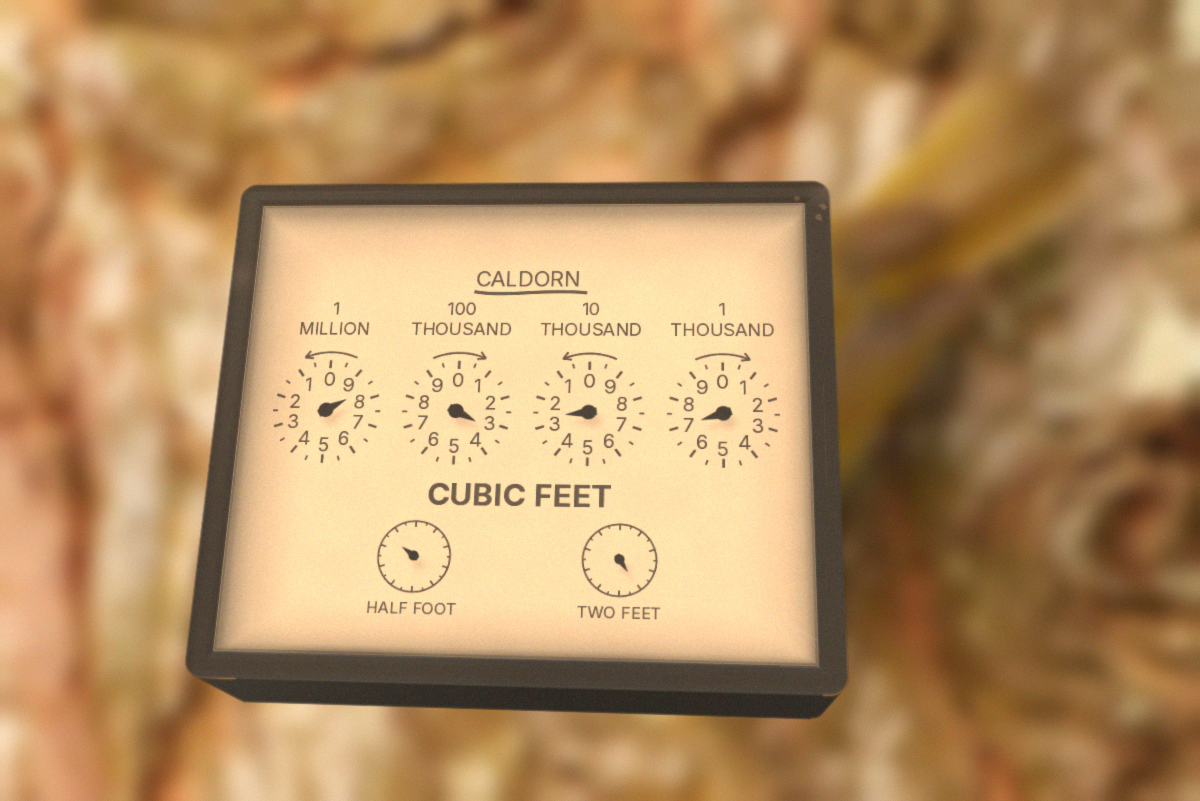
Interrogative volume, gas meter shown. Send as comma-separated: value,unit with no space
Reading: 832700,ft³
